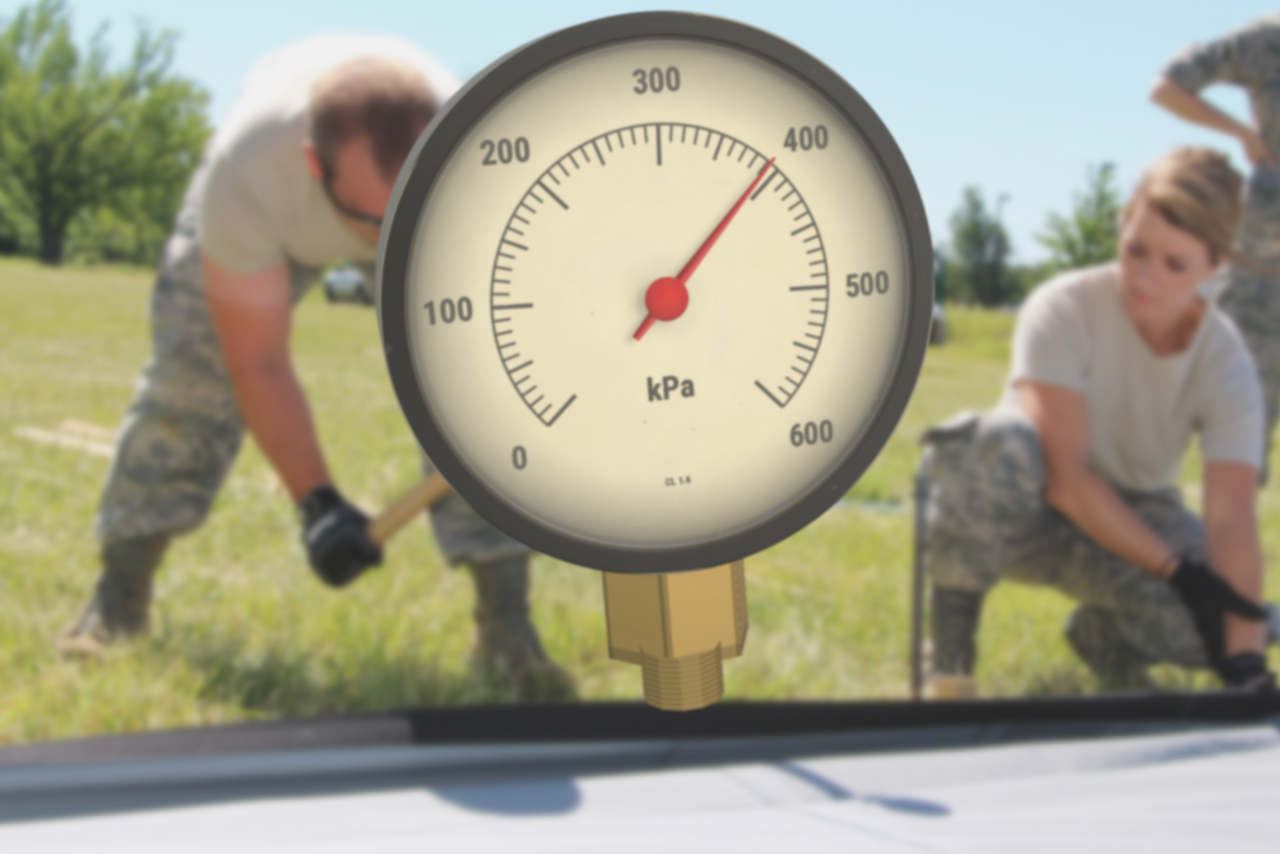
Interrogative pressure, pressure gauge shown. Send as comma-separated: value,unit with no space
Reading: 390,kPa
